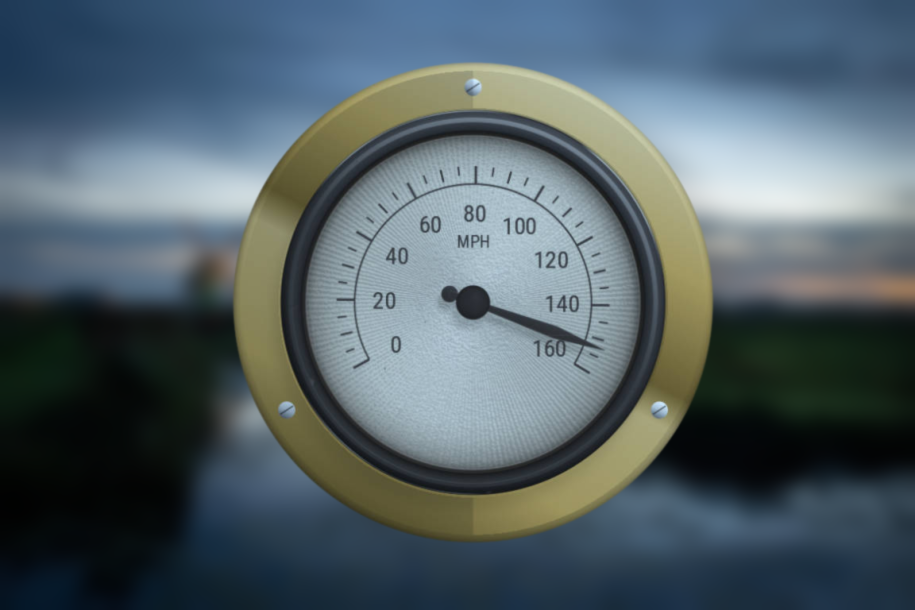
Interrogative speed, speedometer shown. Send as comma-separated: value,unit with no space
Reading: 152.5,mph
